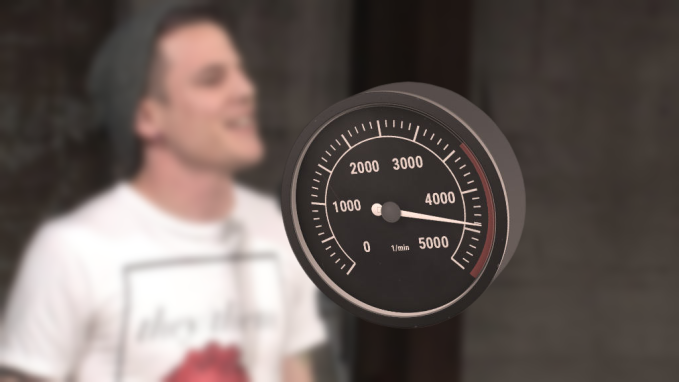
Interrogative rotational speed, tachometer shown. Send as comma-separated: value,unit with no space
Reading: 4400,rpm
